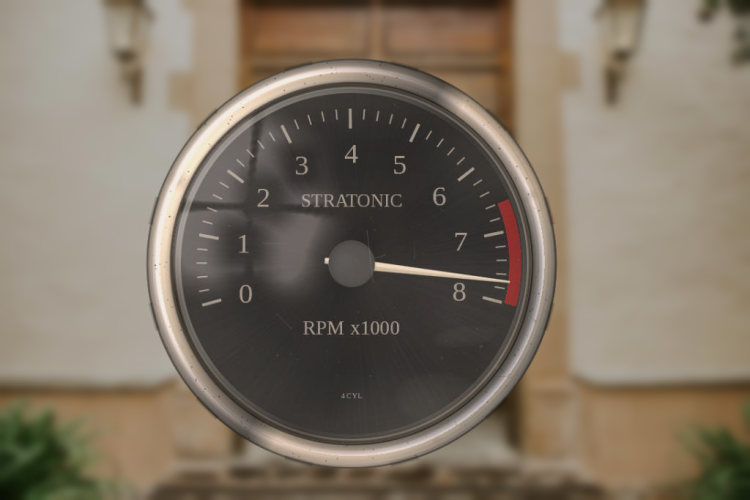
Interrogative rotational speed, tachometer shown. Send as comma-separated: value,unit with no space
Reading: 7700,rpm
